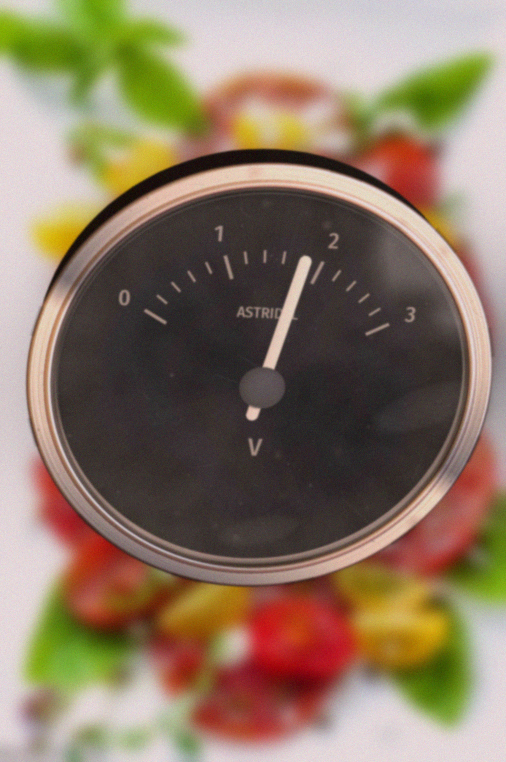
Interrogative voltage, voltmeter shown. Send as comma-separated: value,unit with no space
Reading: 1.8,V
